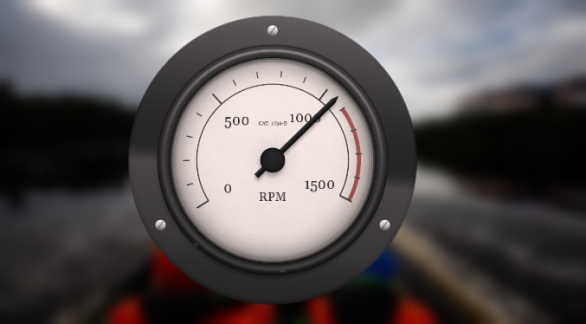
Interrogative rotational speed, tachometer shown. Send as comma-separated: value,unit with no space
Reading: 1050,rpm
